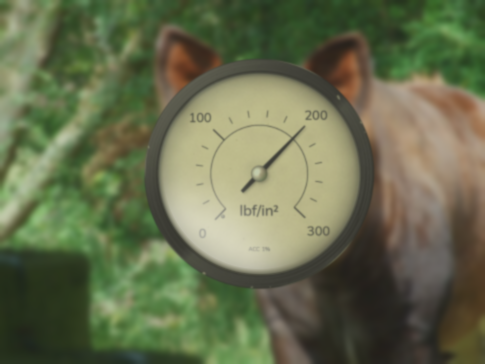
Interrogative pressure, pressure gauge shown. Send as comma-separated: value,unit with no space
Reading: 200,psi
